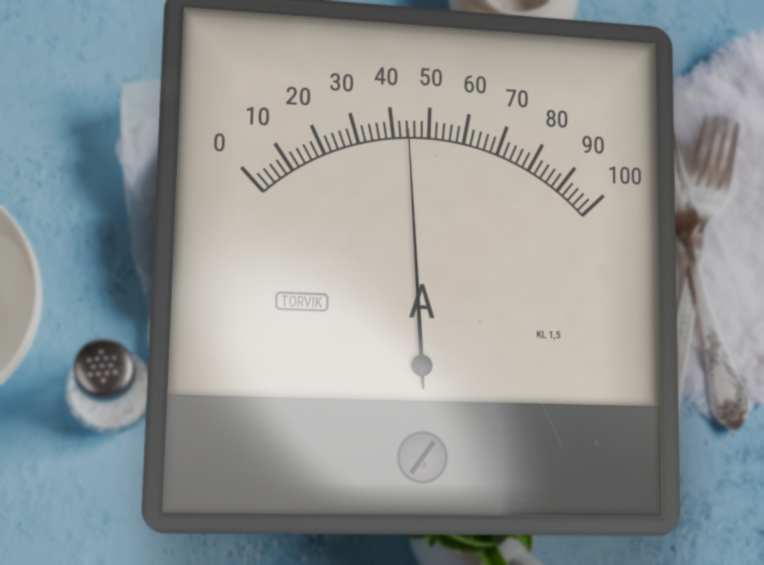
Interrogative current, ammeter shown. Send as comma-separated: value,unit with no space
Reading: 44,A
